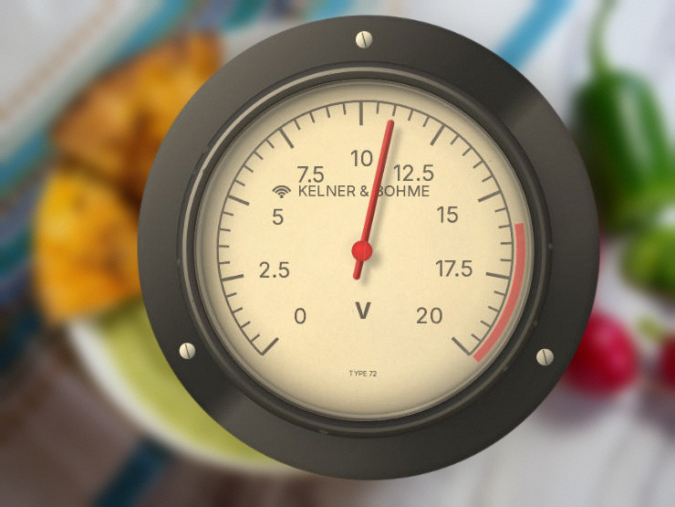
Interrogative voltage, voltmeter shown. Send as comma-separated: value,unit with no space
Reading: 11,V
